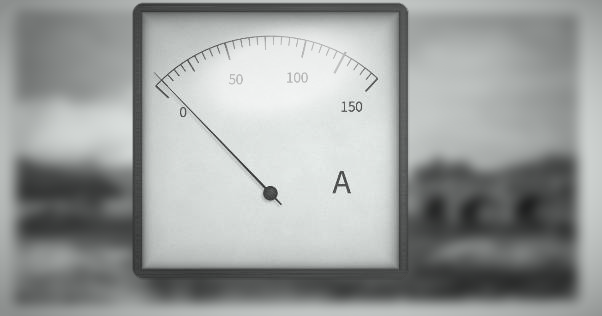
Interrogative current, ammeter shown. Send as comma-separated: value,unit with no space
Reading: 5,A
